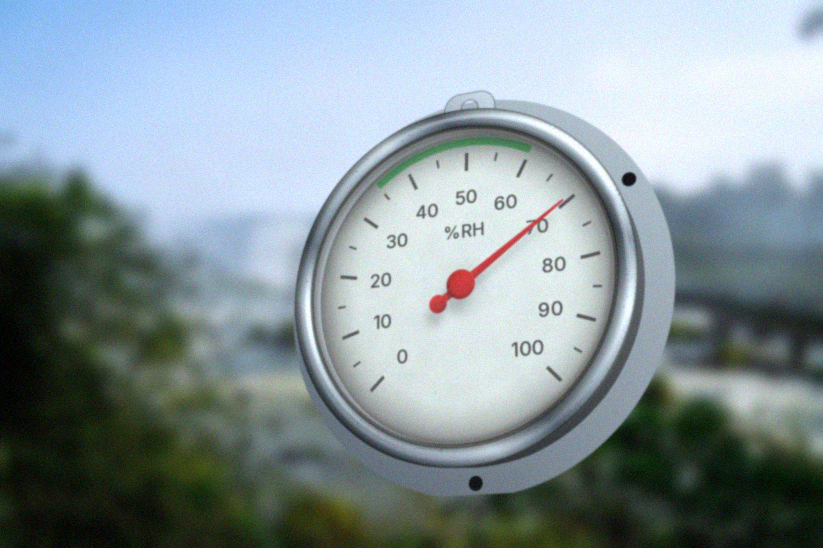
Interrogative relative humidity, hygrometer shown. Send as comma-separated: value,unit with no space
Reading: 70,%
